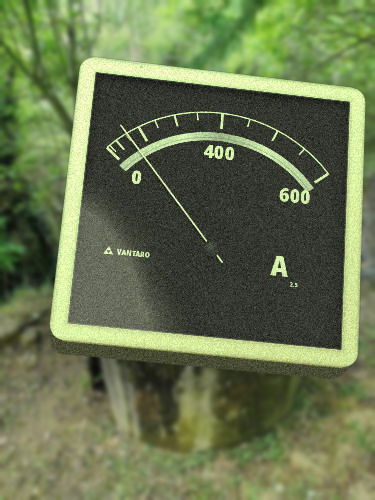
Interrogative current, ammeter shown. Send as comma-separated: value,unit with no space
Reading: 150,A
